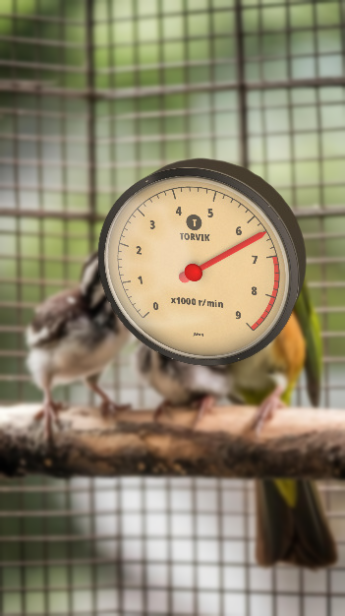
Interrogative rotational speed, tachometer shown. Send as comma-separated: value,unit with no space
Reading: 6400,rpm
